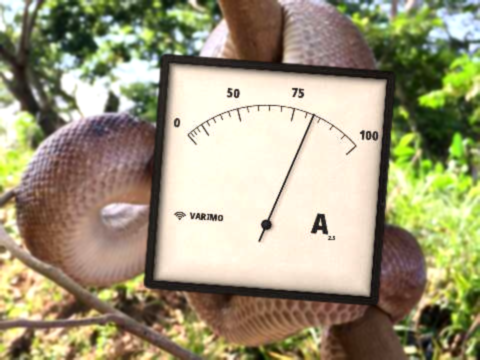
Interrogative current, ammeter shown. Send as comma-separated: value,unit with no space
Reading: 82.5,A
